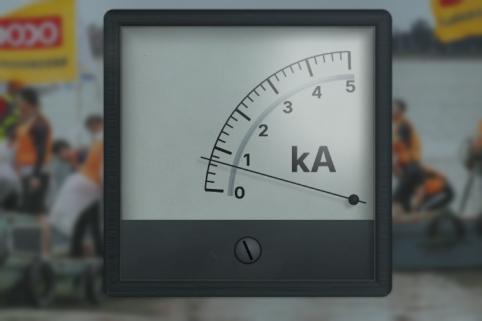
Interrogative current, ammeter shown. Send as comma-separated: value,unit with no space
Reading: 0.7,kA
